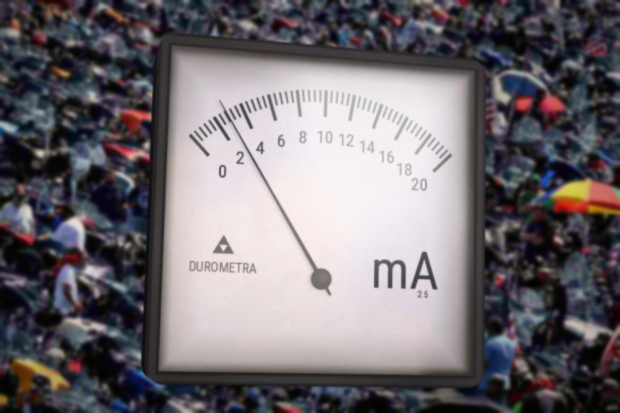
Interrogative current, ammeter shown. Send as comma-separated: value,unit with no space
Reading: 2.8,mA
